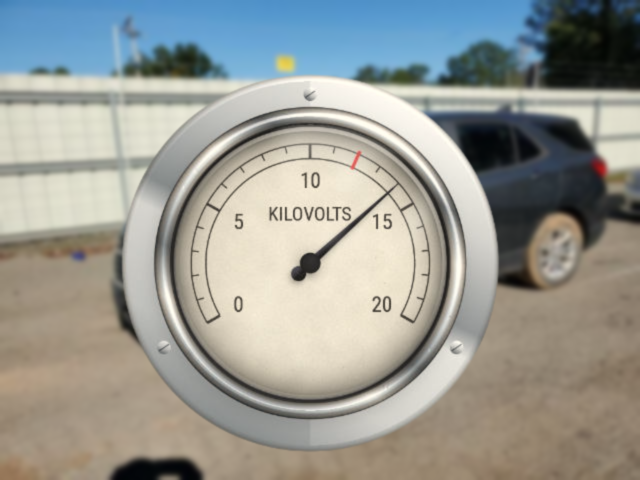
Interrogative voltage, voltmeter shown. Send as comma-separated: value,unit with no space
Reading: 14,kV
